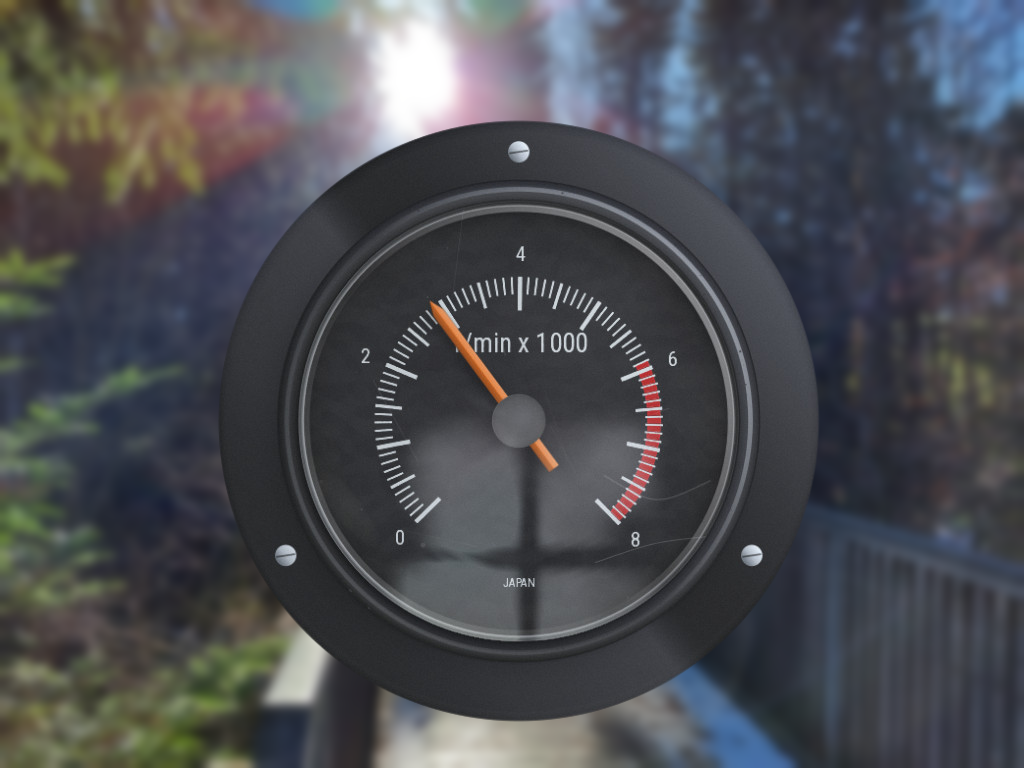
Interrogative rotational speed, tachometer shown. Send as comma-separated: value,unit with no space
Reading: 2900,rpm
